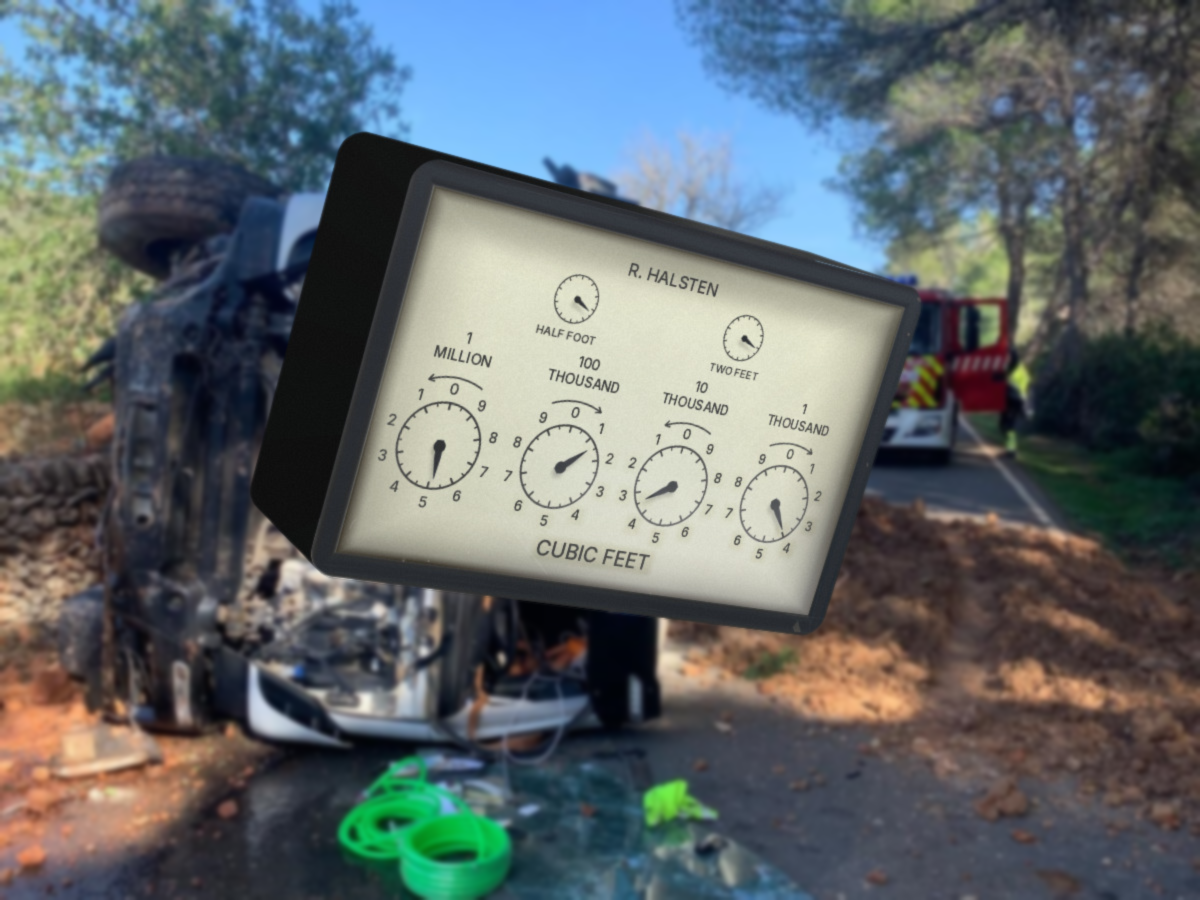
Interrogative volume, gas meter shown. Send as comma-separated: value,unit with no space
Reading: 513400,ft³
